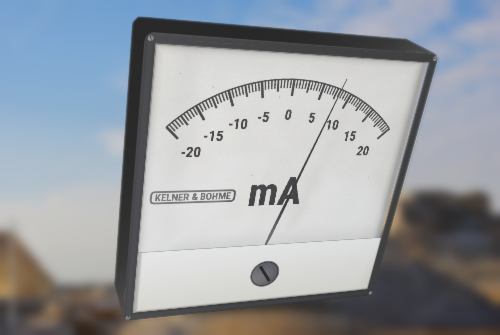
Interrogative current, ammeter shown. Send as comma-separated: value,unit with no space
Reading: 7.5,mA
